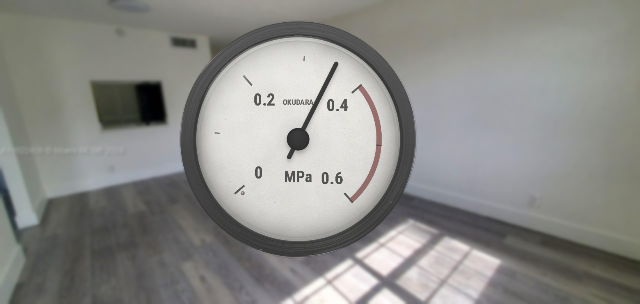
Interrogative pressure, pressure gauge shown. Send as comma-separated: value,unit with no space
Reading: 0.35,MPa
